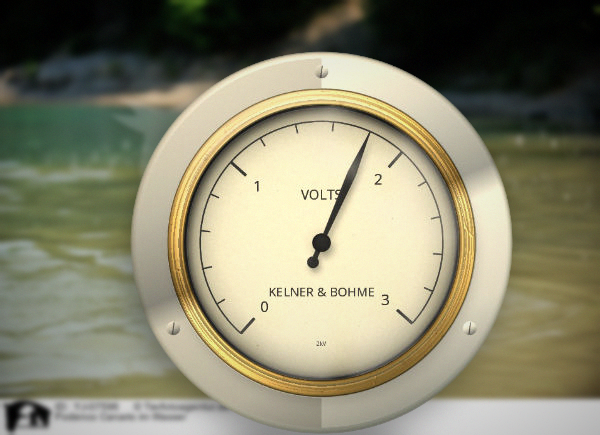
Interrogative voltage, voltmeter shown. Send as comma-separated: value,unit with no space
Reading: 1.8,V
